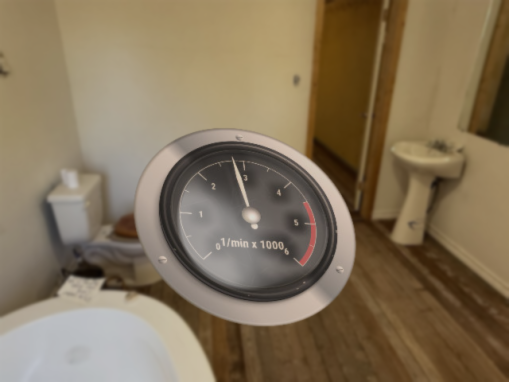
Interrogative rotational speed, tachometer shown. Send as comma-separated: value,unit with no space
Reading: 2750,rpm
